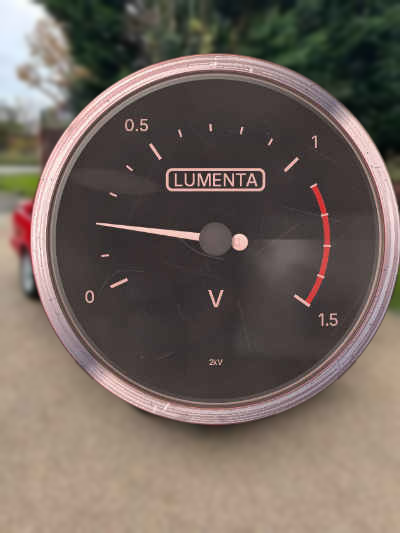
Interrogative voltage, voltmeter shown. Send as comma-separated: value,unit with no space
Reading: 0.2,V
